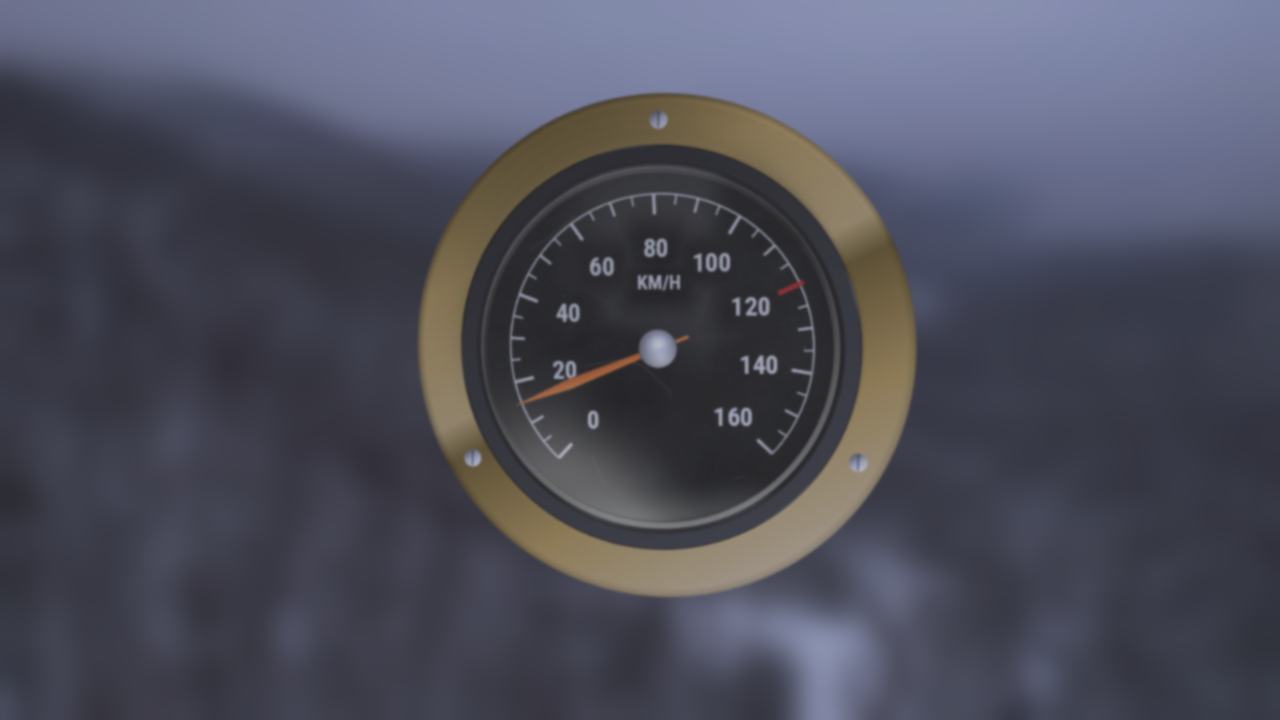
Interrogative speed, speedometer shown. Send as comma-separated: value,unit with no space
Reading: 15,km/h
